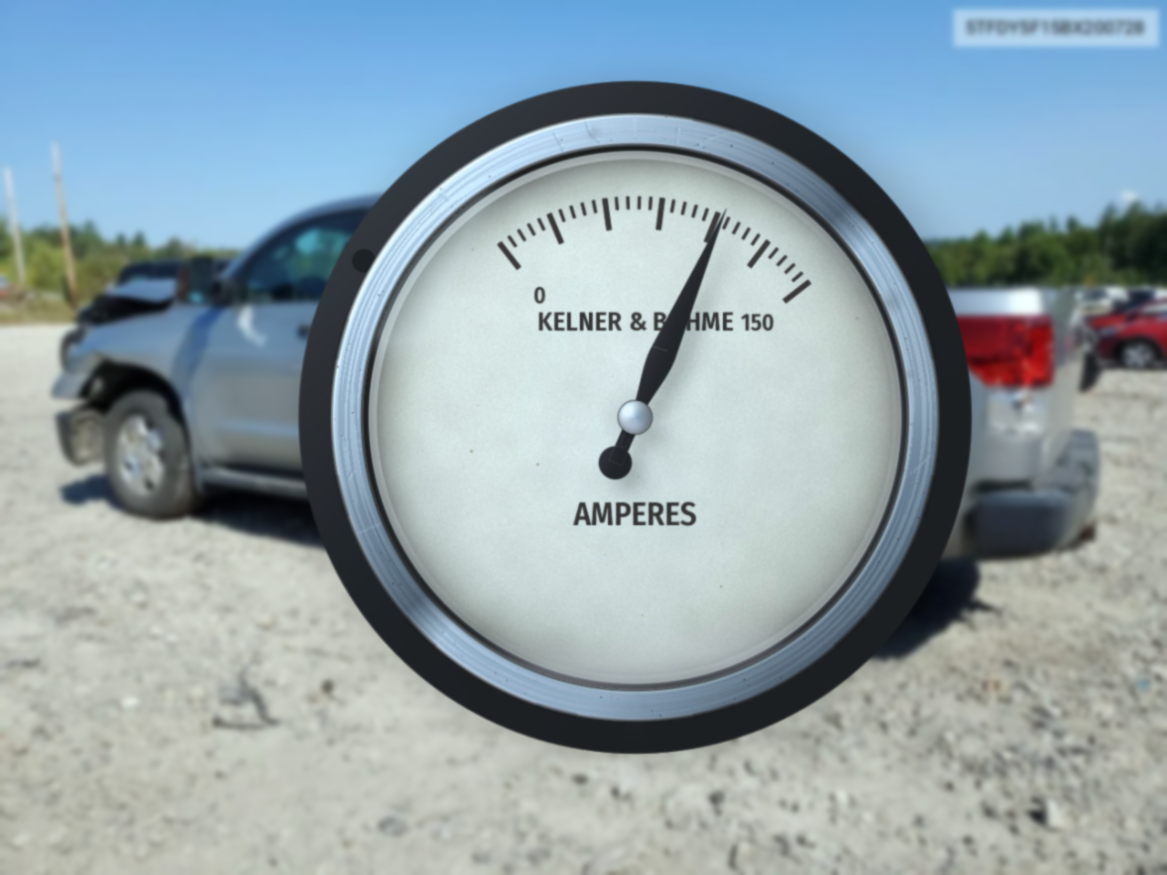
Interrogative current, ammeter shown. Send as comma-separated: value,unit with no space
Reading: 102.5,A
